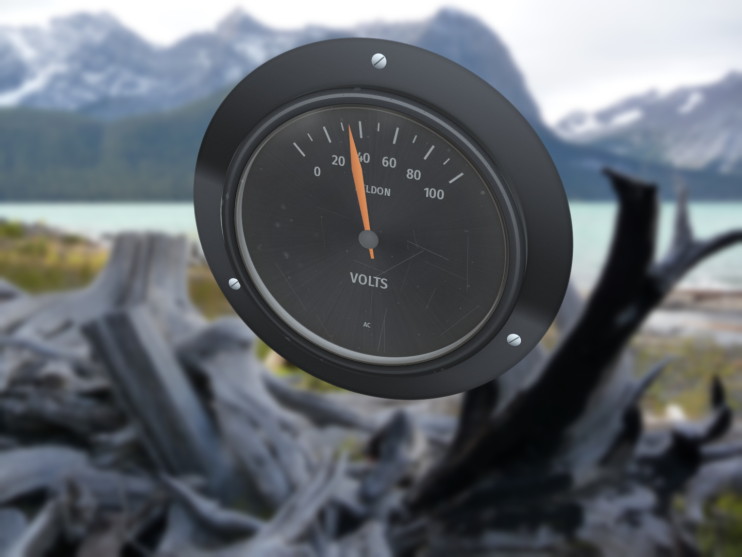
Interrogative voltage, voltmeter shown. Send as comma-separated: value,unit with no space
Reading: 35,V
